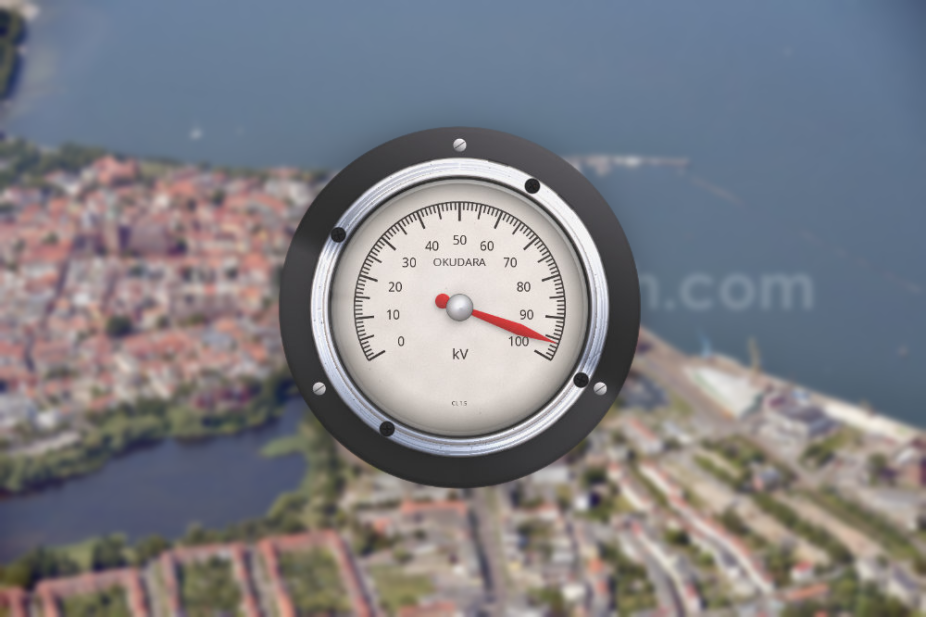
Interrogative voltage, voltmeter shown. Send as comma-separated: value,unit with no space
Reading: 96,kV
